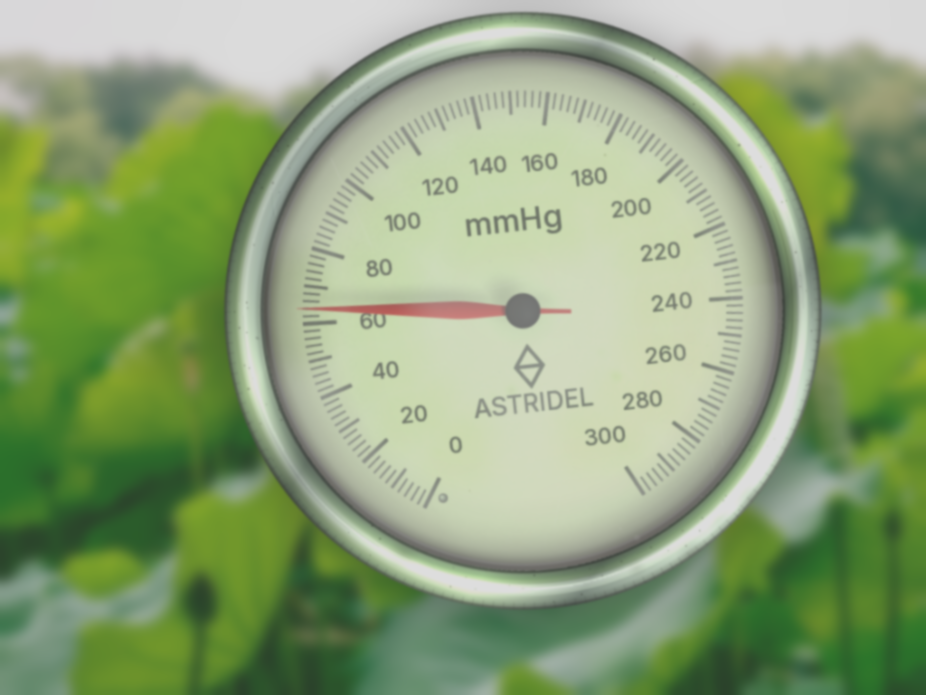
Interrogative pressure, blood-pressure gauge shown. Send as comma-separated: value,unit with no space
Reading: 64,mmHg
